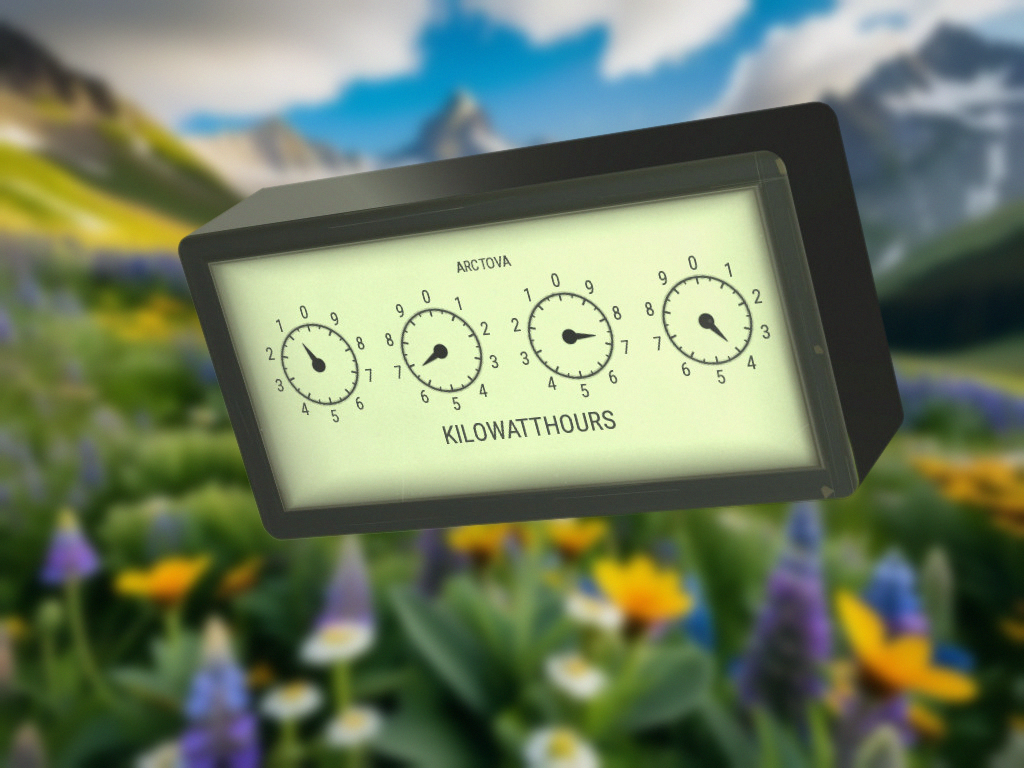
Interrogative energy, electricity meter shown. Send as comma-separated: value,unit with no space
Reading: 674,kWh
